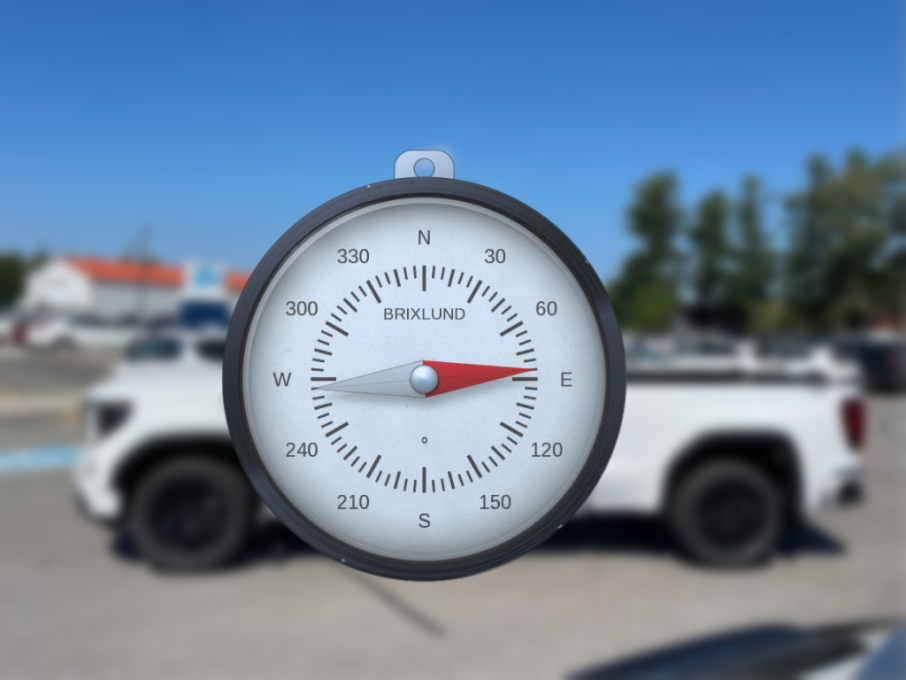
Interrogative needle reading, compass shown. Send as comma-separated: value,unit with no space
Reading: 85,°
